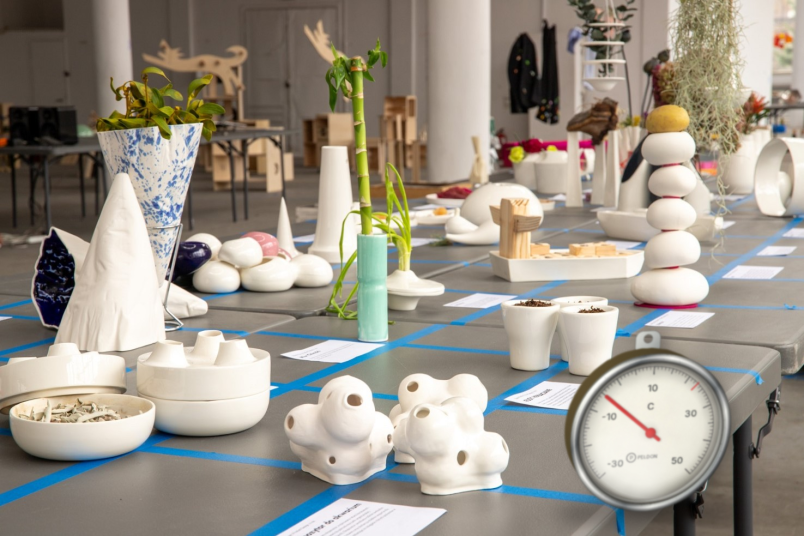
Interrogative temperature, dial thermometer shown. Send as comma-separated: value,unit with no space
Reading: -5,°C
